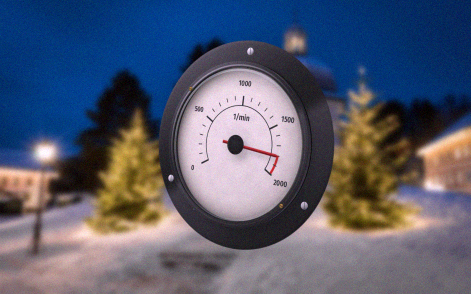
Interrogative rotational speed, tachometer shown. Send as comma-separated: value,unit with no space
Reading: 1800,rpm
